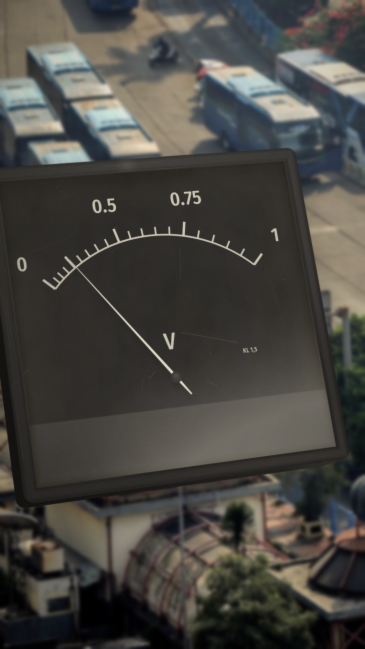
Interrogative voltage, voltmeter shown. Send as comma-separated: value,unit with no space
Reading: 0.25,V
